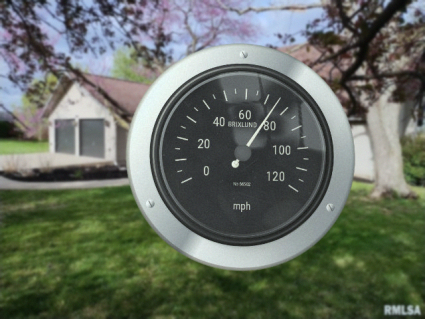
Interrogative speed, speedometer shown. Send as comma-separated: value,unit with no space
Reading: 75,mph
